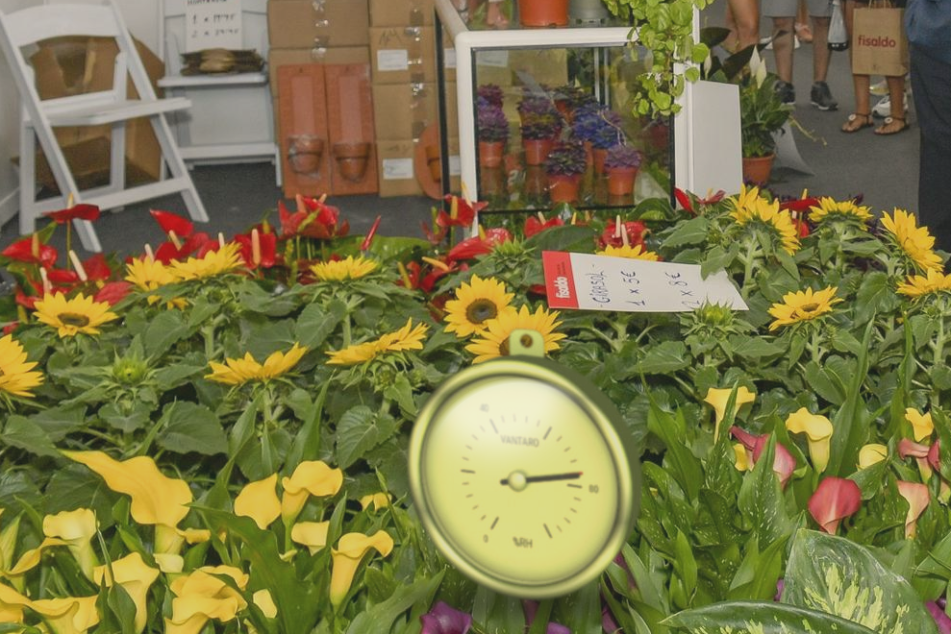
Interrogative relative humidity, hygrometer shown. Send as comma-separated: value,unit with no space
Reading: 76,%
